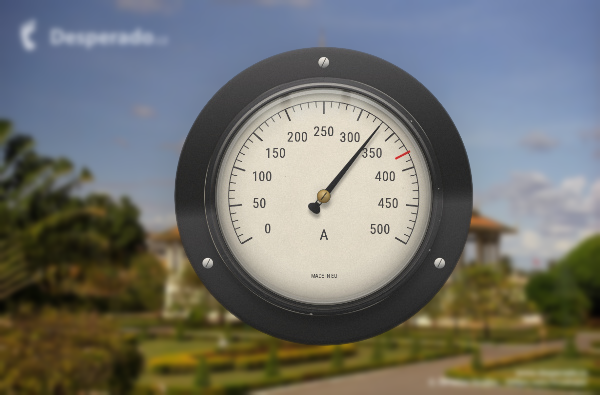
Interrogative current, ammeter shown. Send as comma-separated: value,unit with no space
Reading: 330,A
